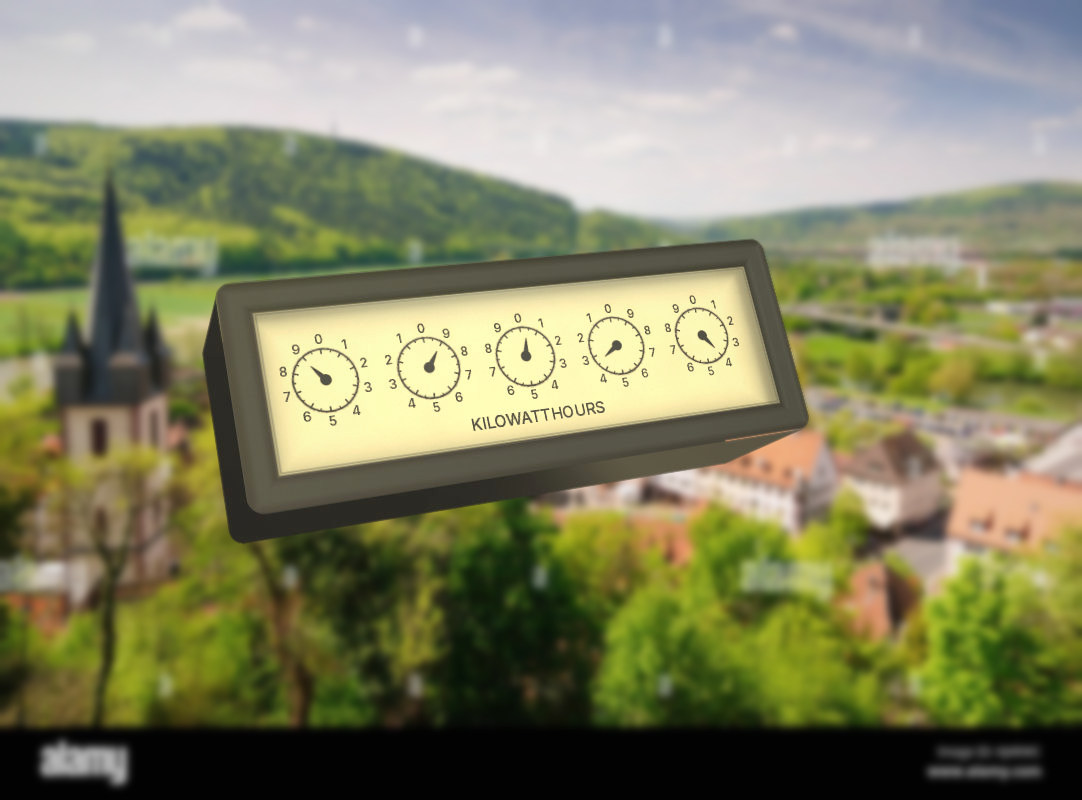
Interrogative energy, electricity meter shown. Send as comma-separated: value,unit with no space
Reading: 89034,kWh
